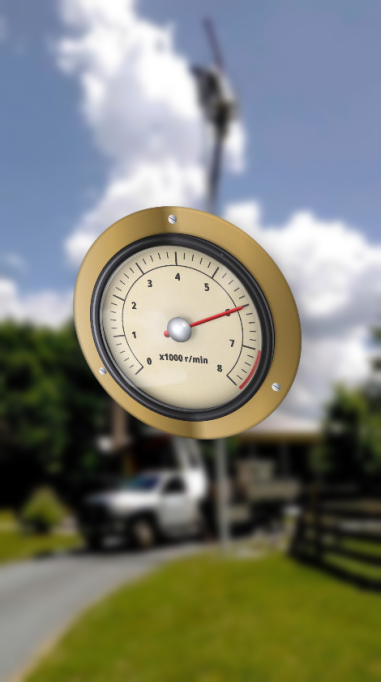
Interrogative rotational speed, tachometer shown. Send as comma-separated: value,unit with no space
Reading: 6000,rpm
